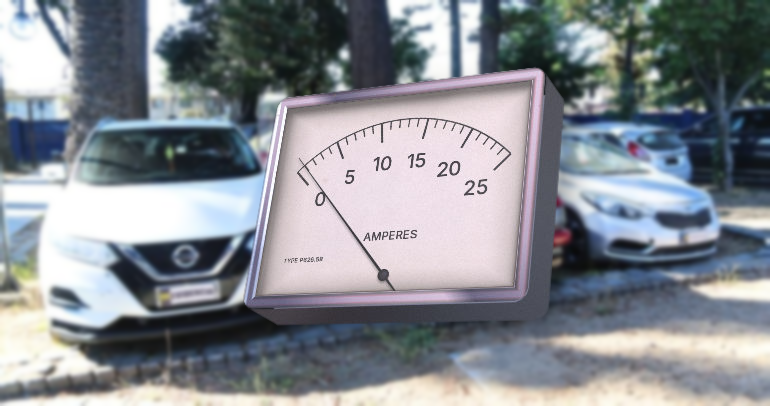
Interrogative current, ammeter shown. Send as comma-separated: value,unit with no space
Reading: 1,A
